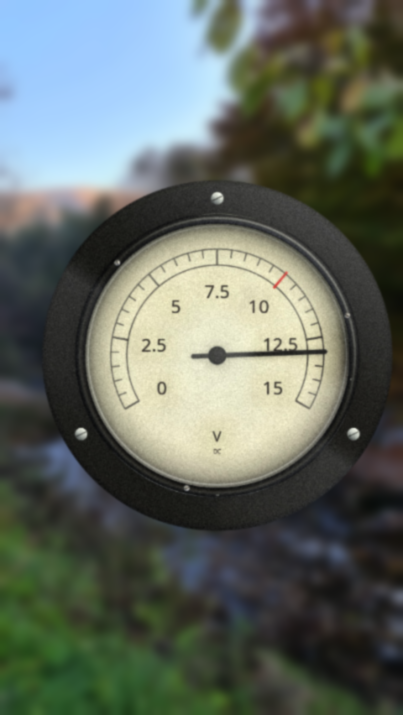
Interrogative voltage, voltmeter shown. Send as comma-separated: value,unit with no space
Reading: 13,V
